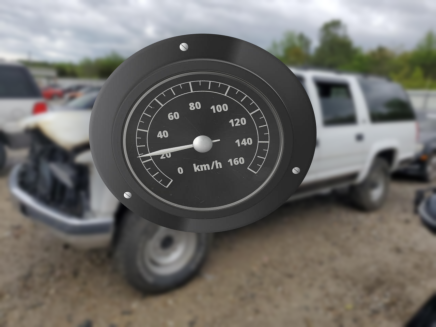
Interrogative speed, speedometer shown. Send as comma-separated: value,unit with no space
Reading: 25,km/h
